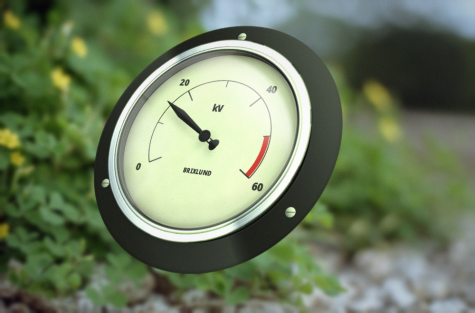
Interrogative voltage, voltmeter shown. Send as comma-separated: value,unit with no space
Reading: 15,kV
